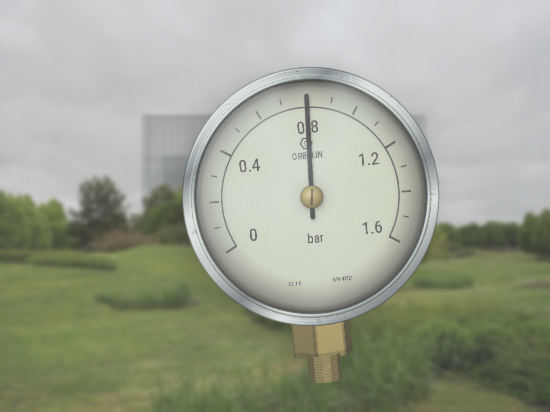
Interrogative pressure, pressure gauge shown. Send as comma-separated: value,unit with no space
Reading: 0.8,bar
